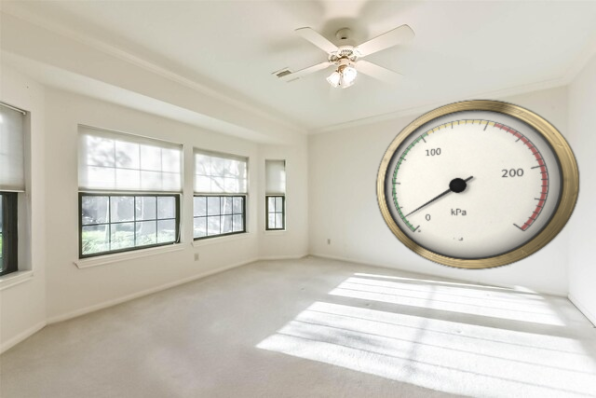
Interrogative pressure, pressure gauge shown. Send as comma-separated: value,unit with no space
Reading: 15,kPa
